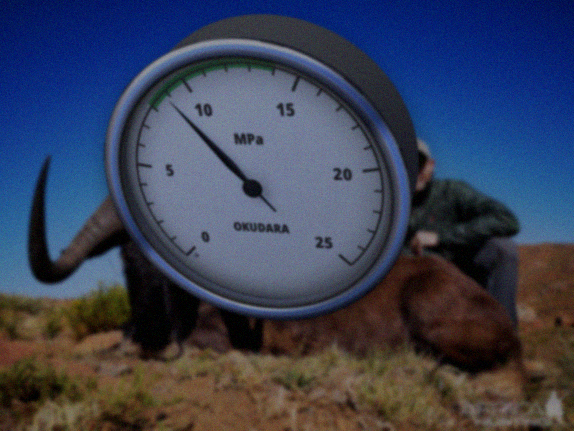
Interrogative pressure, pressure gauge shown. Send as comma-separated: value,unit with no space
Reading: 9,MPa
